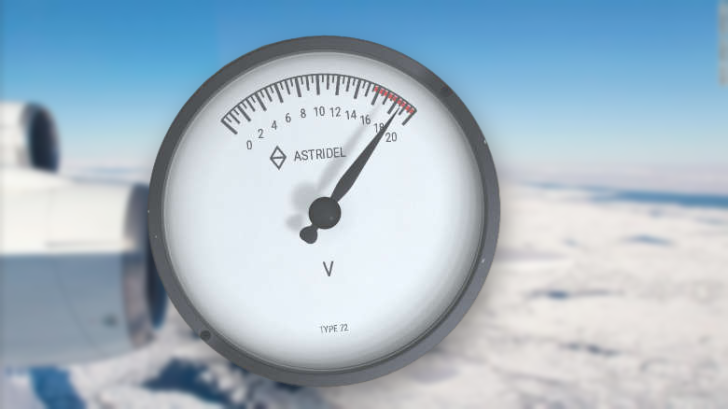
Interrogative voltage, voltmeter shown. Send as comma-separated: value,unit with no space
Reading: 18.5,V
